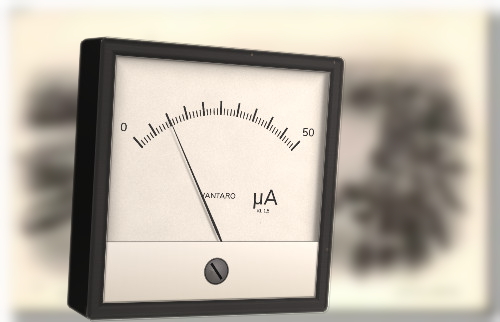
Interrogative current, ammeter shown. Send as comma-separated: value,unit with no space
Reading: 10,µA
